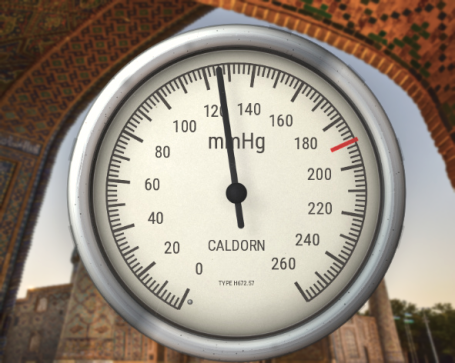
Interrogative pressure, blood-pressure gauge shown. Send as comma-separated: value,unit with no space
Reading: 126,mmHg
